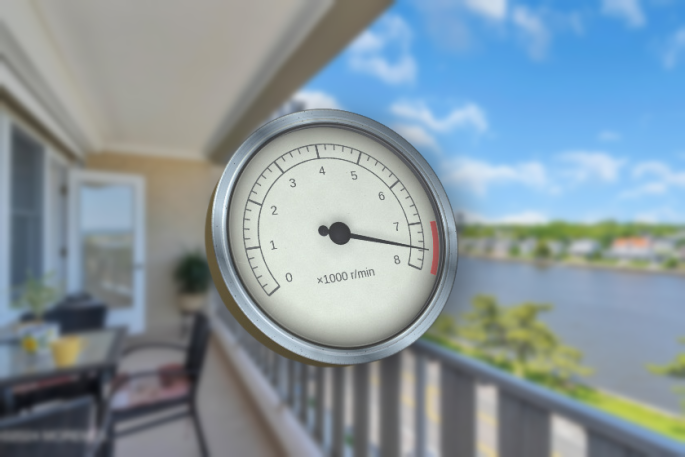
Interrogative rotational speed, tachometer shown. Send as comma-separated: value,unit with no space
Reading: 7600,rpm
